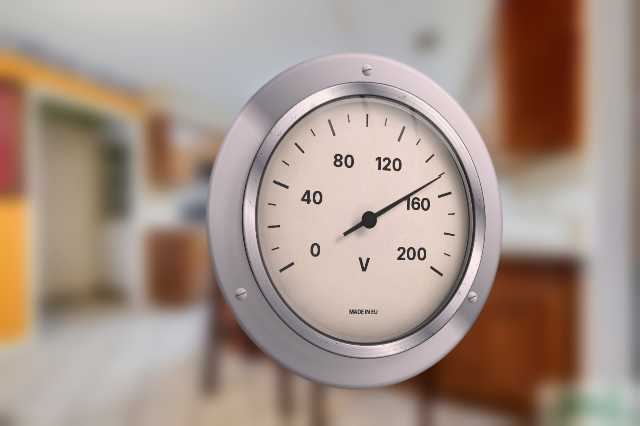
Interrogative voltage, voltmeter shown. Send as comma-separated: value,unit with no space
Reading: 150,V
